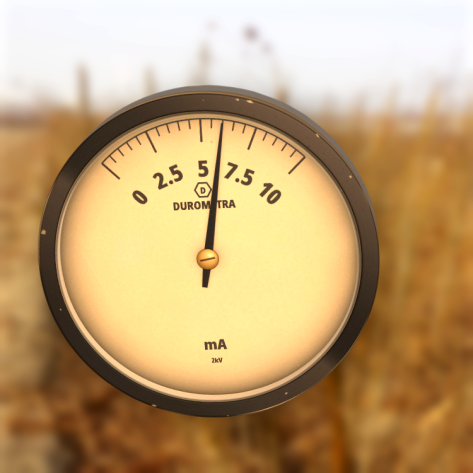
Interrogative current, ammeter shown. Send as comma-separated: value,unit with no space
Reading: 6,mA
